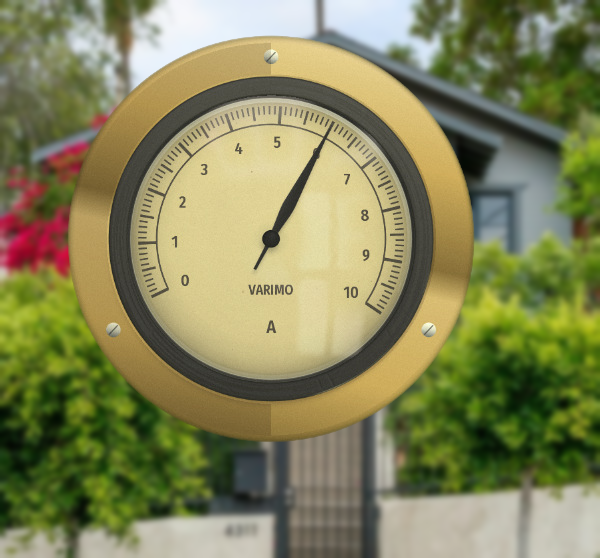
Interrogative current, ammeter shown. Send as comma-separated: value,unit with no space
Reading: 6,A
